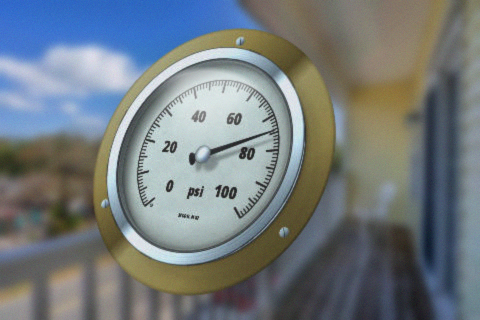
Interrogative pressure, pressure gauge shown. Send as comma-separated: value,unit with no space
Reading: 75,psi
